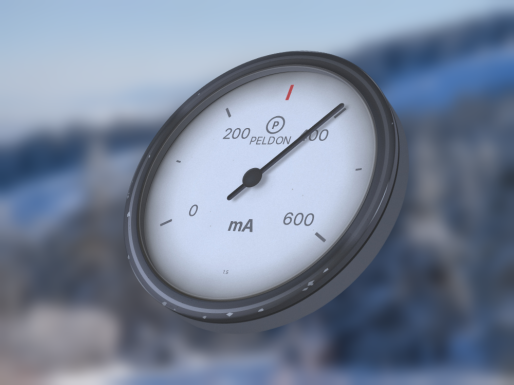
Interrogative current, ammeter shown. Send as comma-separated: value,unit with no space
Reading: 400,mA
